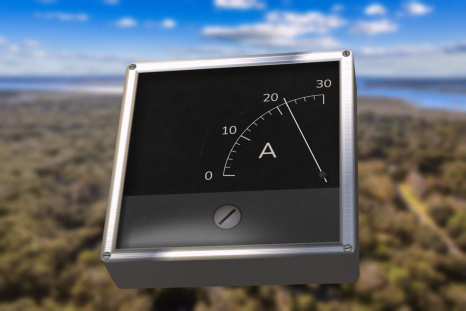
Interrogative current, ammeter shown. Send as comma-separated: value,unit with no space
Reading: 22,A
